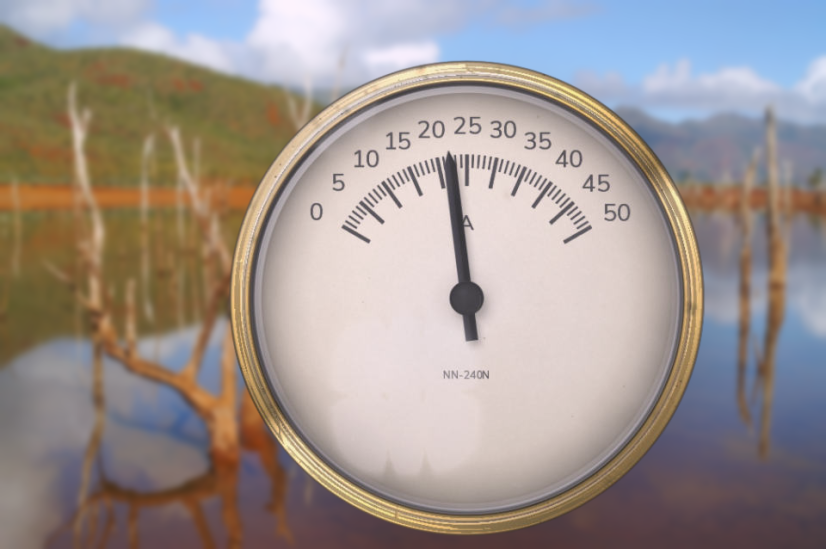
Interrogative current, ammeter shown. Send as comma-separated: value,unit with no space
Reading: 22,A
